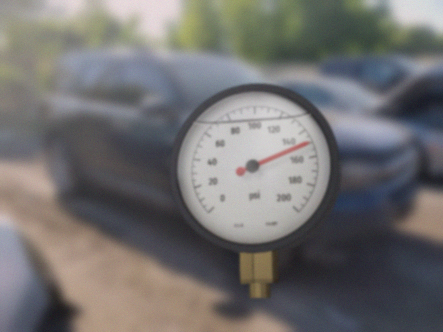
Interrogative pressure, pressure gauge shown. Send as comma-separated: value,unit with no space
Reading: 150,psi
